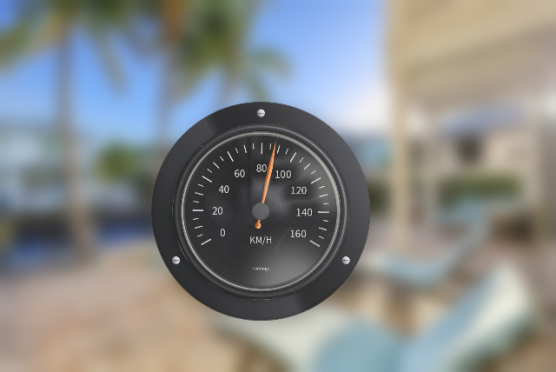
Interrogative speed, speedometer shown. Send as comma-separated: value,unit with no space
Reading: 87.5,km/h
